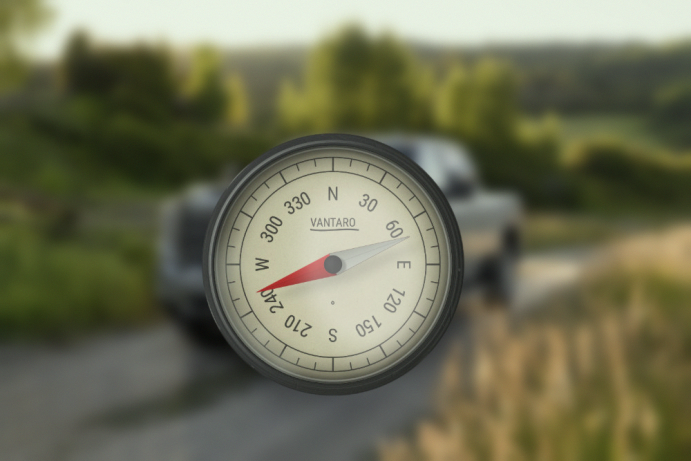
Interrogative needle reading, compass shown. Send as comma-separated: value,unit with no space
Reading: 250,°
